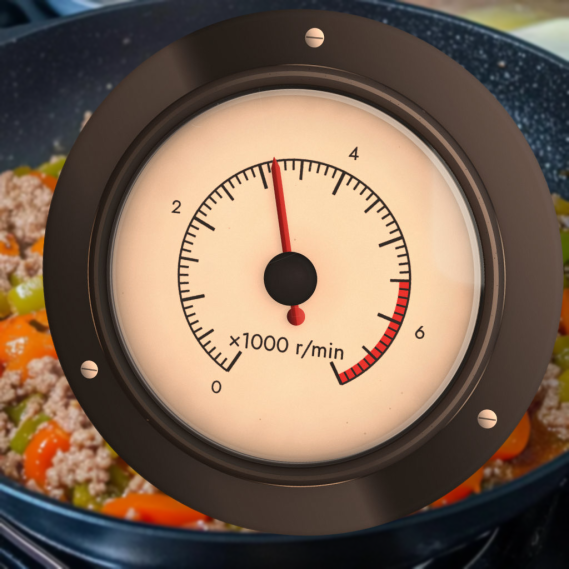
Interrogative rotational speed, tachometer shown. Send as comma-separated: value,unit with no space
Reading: 3200,rpm
